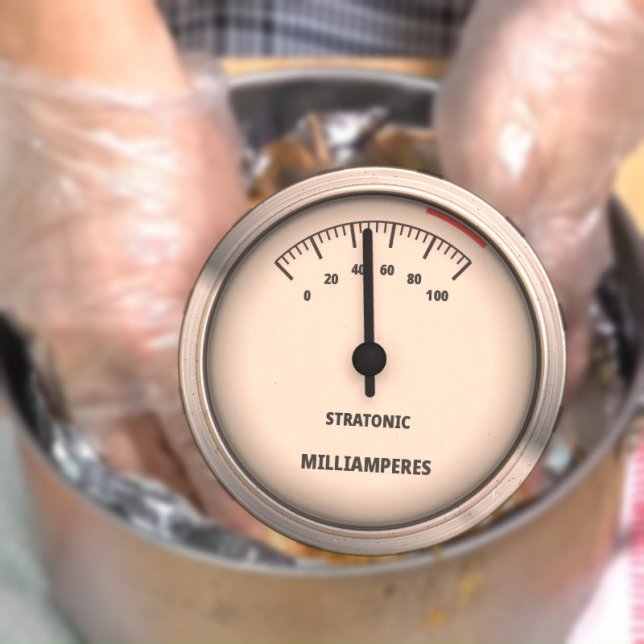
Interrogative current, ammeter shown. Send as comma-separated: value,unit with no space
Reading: 48,mA
